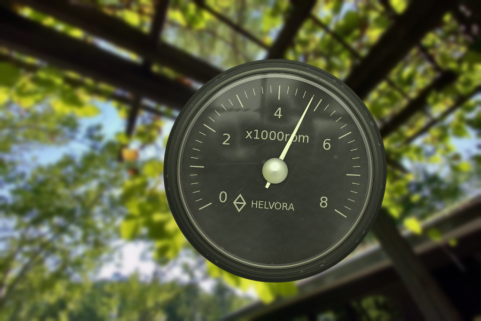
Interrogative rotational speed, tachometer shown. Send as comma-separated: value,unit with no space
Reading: 4800,rpm
